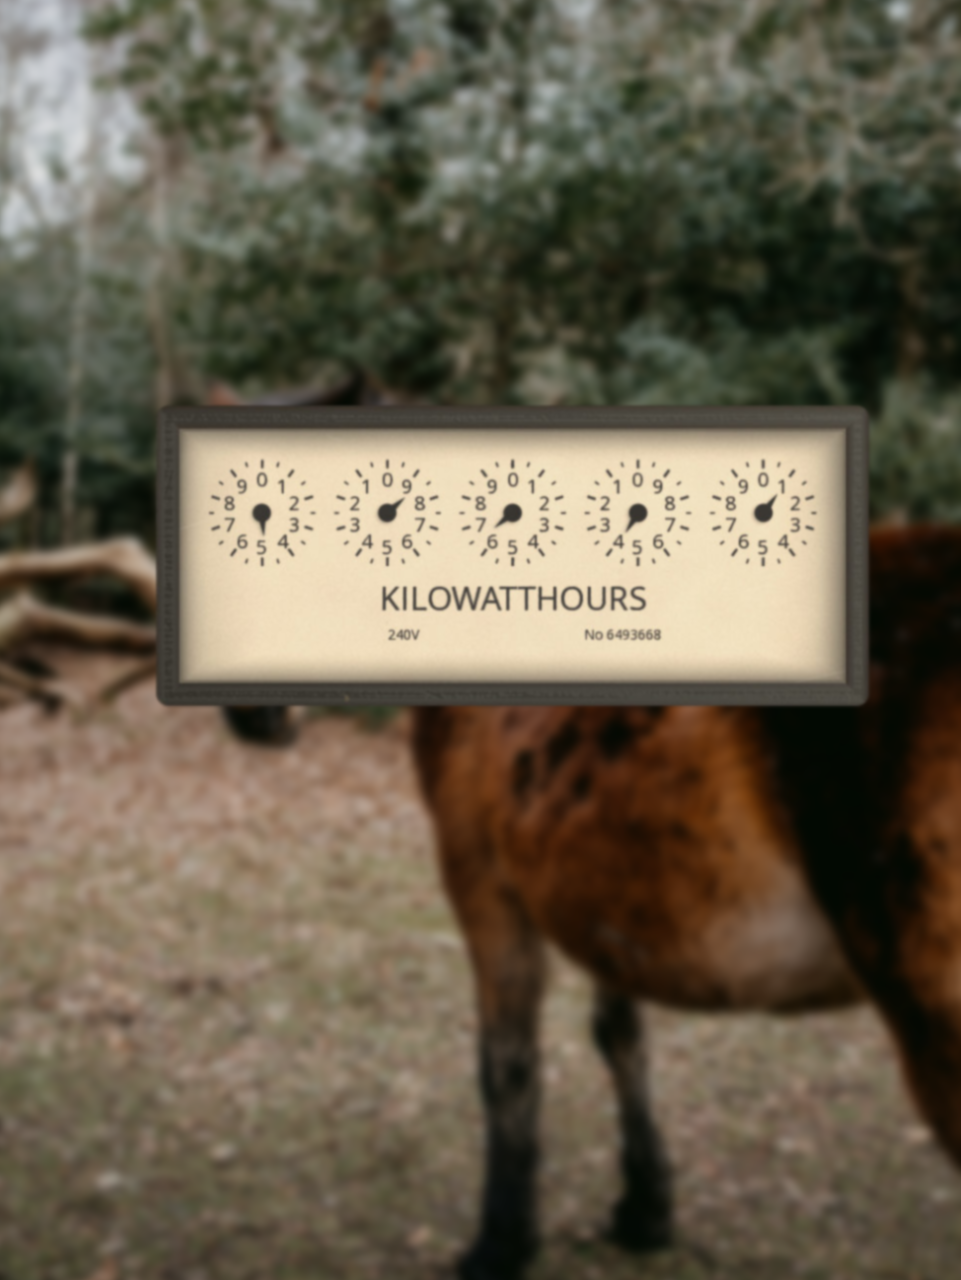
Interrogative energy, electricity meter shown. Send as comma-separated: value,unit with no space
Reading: 48641,kWh
